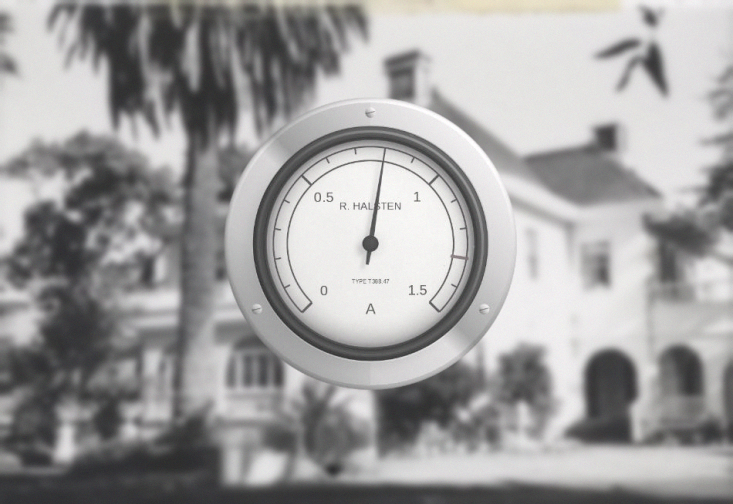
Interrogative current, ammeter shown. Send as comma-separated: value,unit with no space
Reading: 0.8,A
